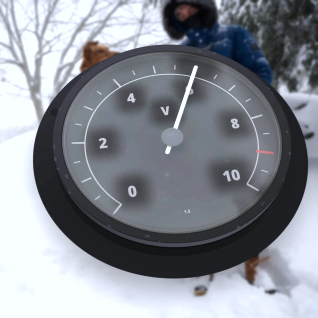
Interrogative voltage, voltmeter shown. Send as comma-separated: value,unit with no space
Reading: 6,V
